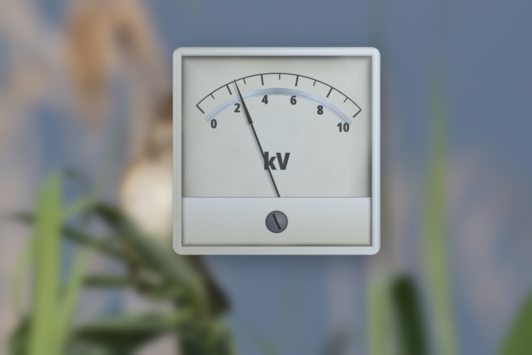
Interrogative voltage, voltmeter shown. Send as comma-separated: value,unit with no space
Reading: 2.5,kV
